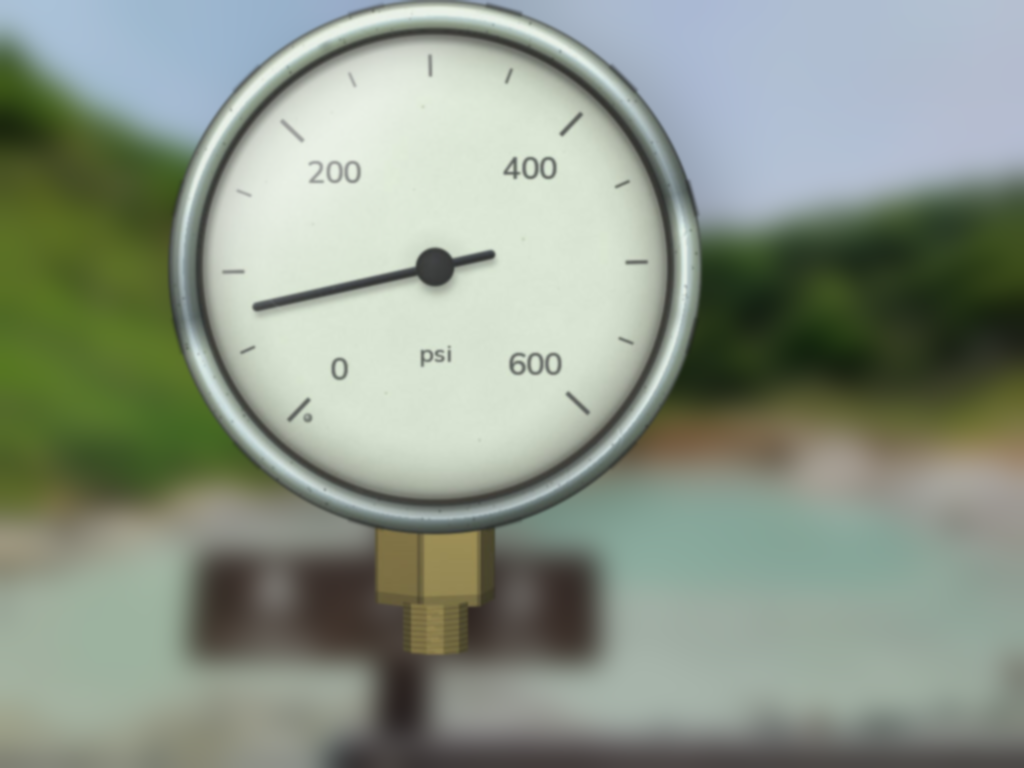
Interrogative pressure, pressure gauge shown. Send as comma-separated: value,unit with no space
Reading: 75,psi
